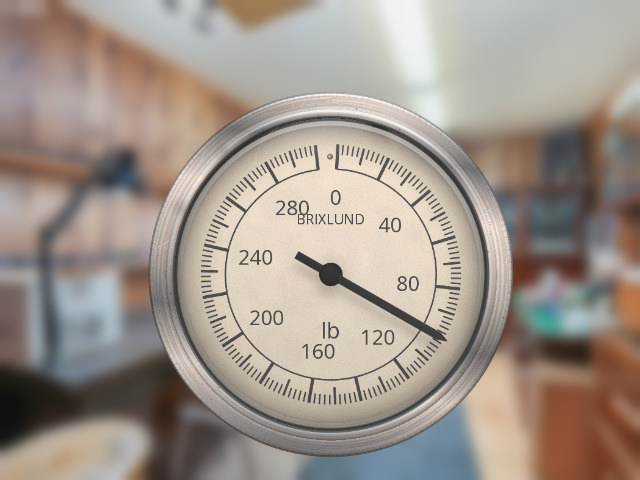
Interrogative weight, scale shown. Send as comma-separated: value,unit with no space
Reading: 100,lb
